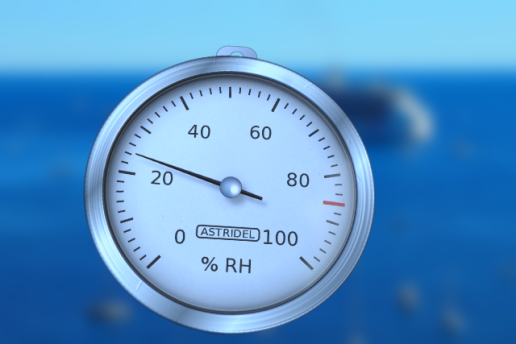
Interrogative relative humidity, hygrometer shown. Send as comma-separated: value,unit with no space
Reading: 24,%
